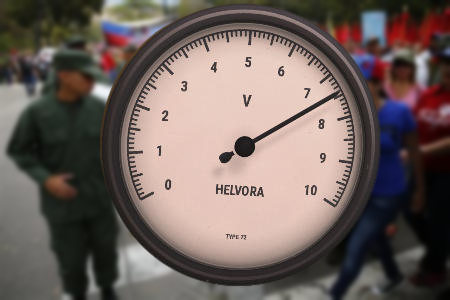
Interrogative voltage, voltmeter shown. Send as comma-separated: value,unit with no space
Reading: 7.4,V
